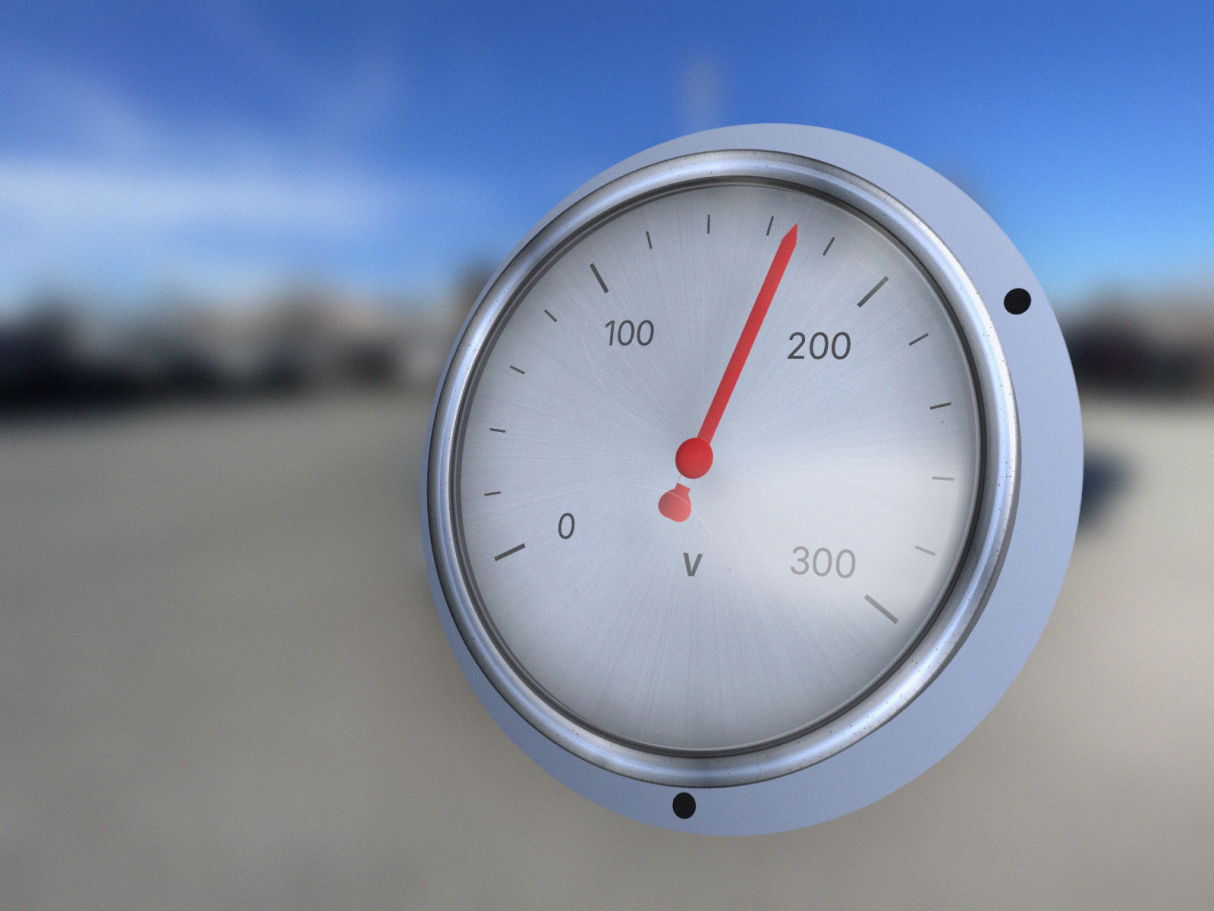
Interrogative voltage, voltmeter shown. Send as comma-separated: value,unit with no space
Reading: 170,V
